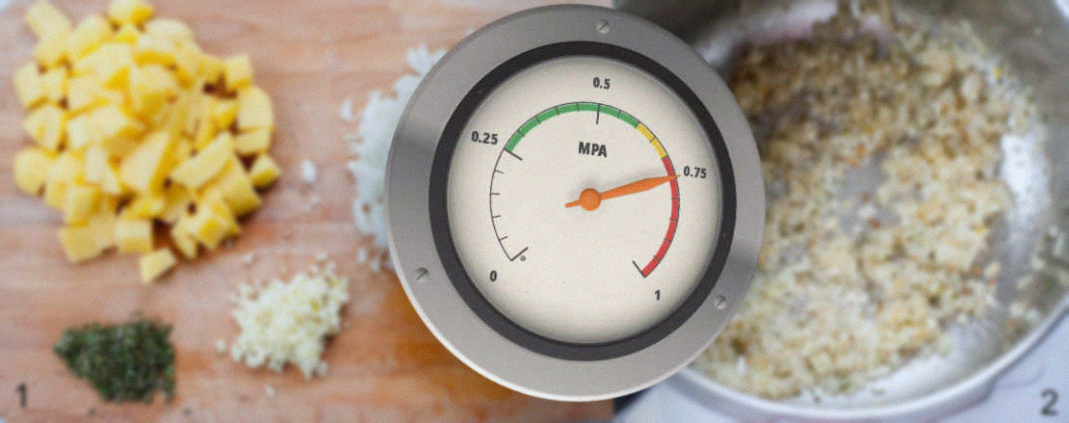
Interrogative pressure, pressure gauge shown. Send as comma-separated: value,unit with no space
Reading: 0.75,MPa
